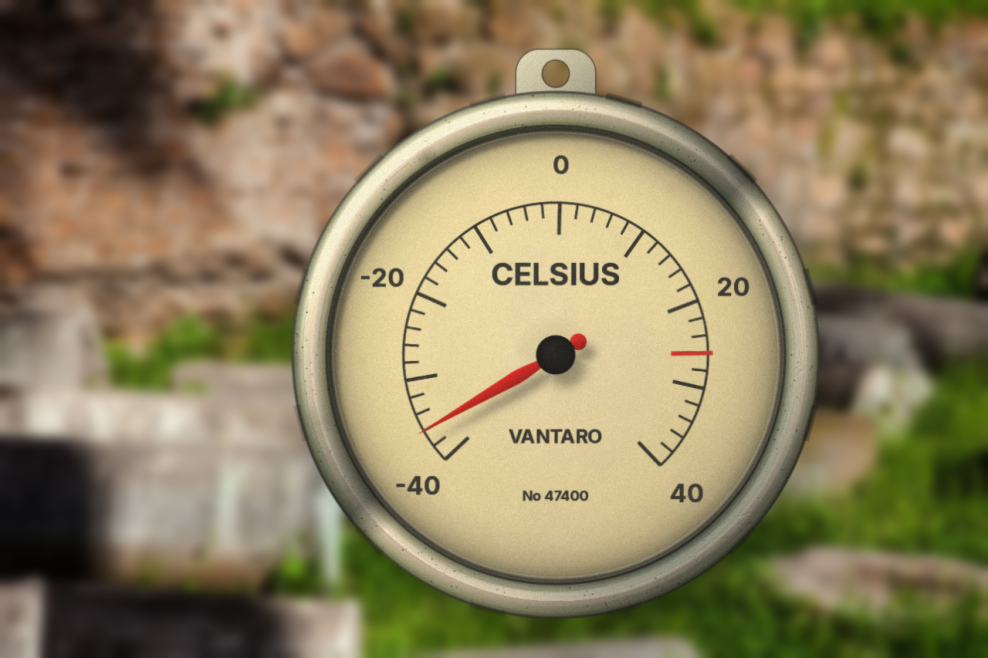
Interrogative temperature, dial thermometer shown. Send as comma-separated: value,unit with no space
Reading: -36,°C
